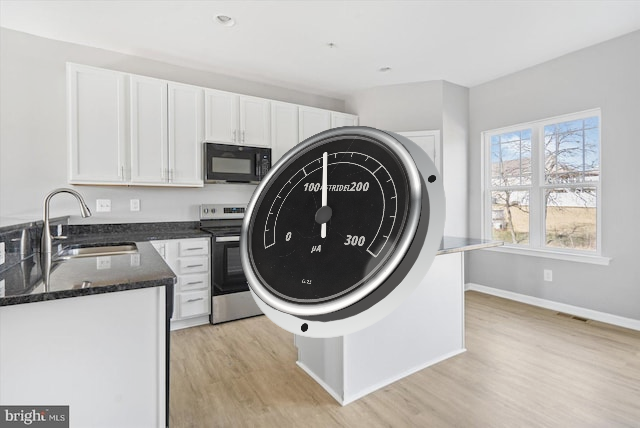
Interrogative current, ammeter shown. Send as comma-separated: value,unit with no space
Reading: 130,µA
